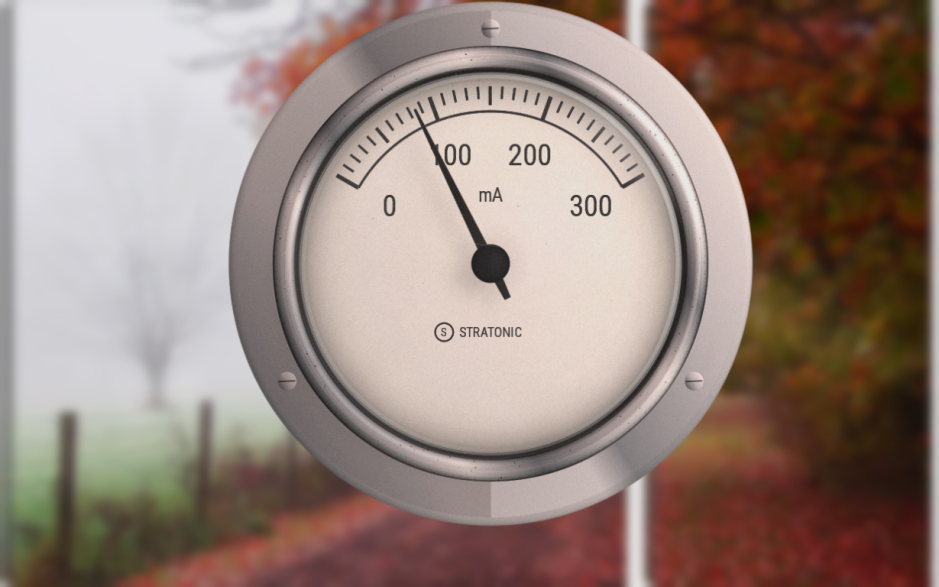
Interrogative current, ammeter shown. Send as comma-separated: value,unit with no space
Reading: 85,mA
